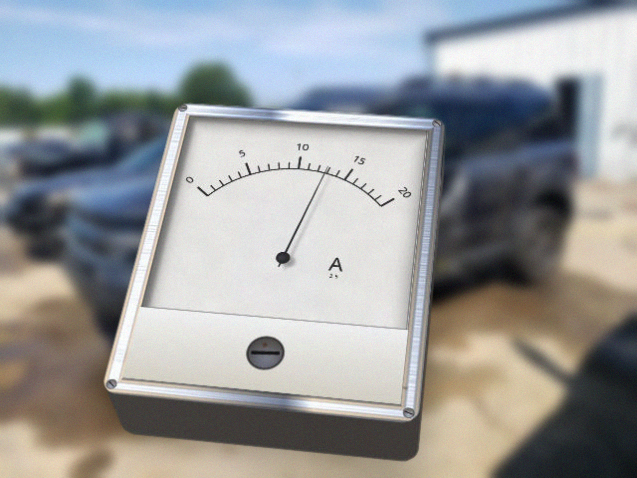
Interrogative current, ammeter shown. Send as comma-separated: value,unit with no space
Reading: 13,A
